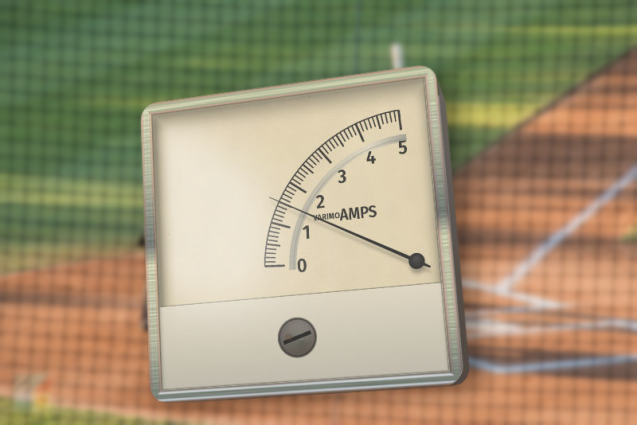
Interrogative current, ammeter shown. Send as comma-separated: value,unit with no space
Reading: 1.5,A
